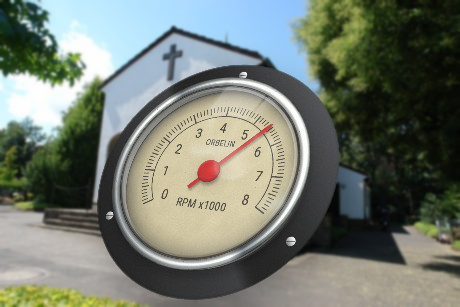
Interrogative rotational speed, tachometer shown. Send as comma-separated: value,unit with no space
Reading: 5500,rpm
